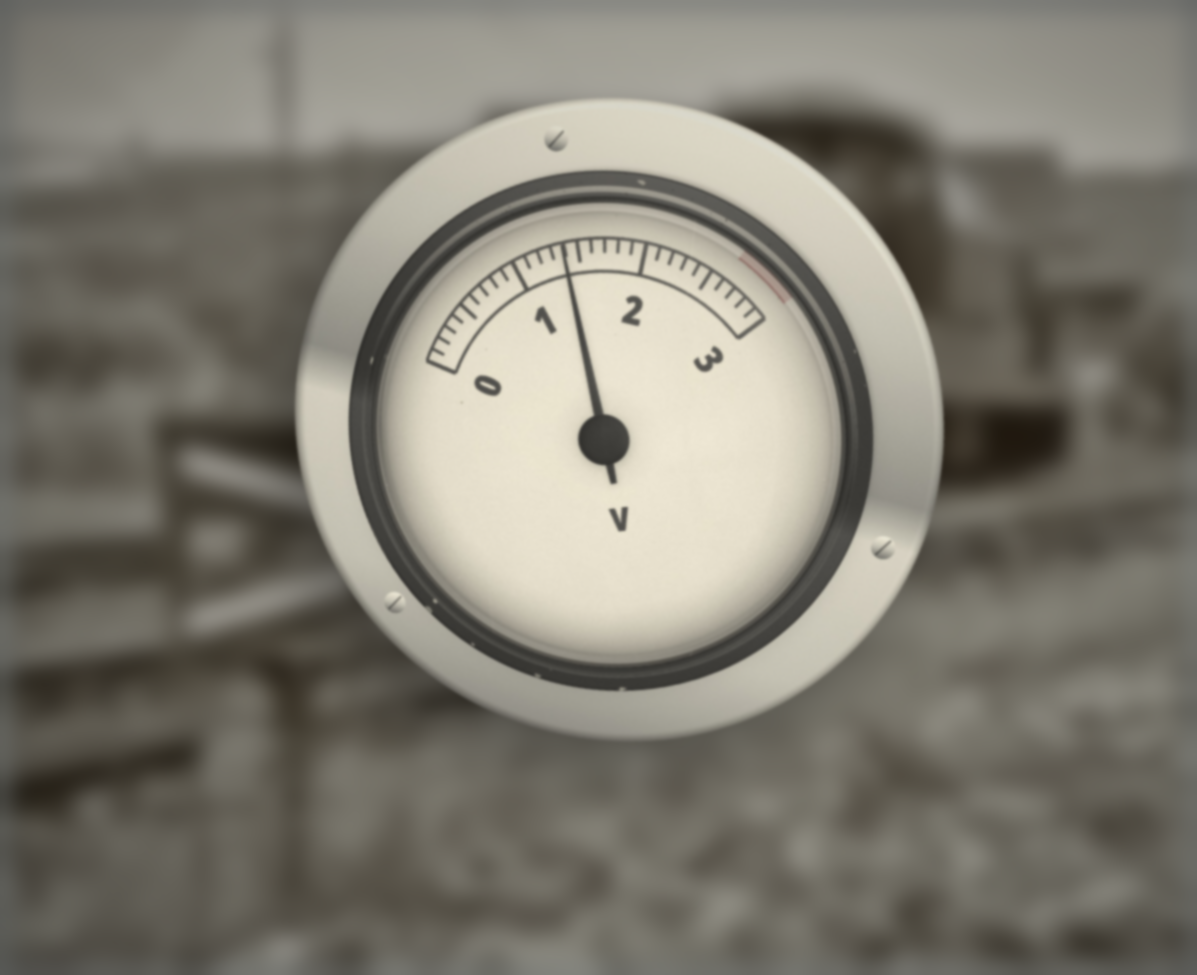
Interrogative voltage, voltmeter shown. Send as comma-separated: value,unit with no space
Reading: 1.4,V
